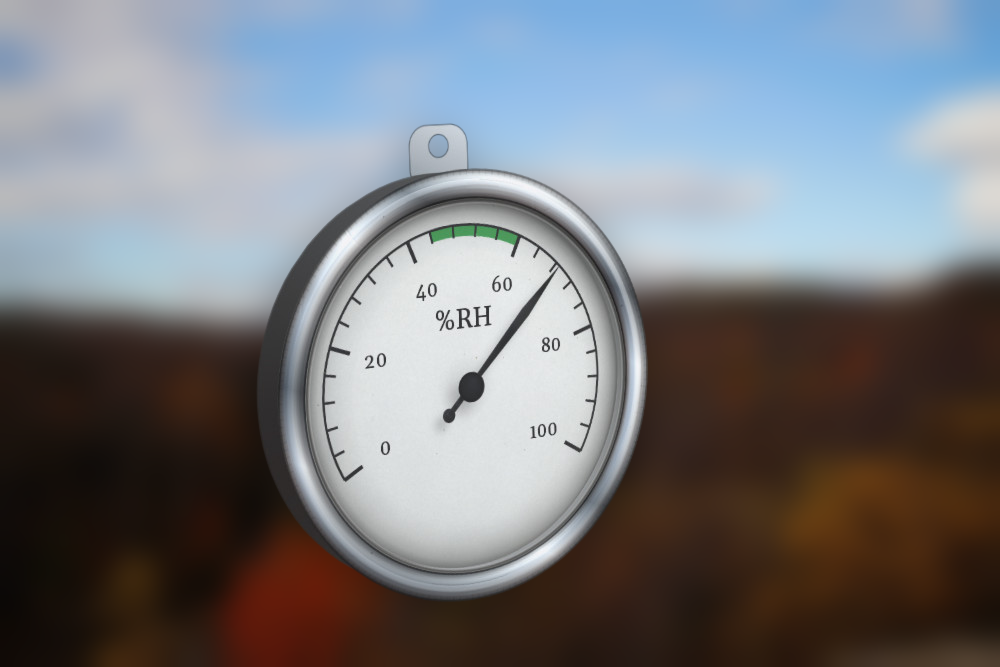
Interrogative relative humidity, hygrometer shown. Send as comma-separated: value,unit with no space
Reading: 68,%
